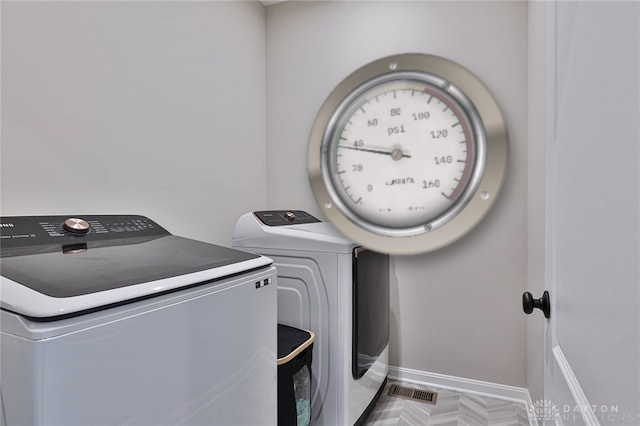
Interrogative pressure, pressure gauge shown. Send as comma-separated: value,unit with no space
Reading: 35,psi
